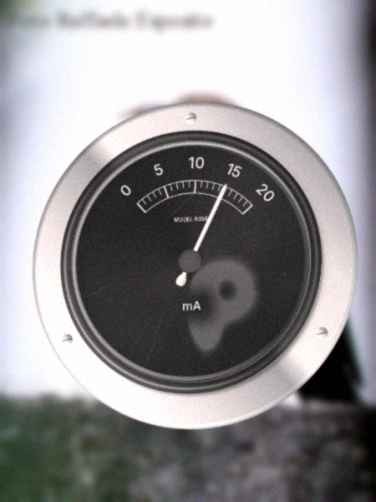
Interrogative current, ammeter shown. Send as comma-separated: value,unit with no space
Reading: 15,mA
